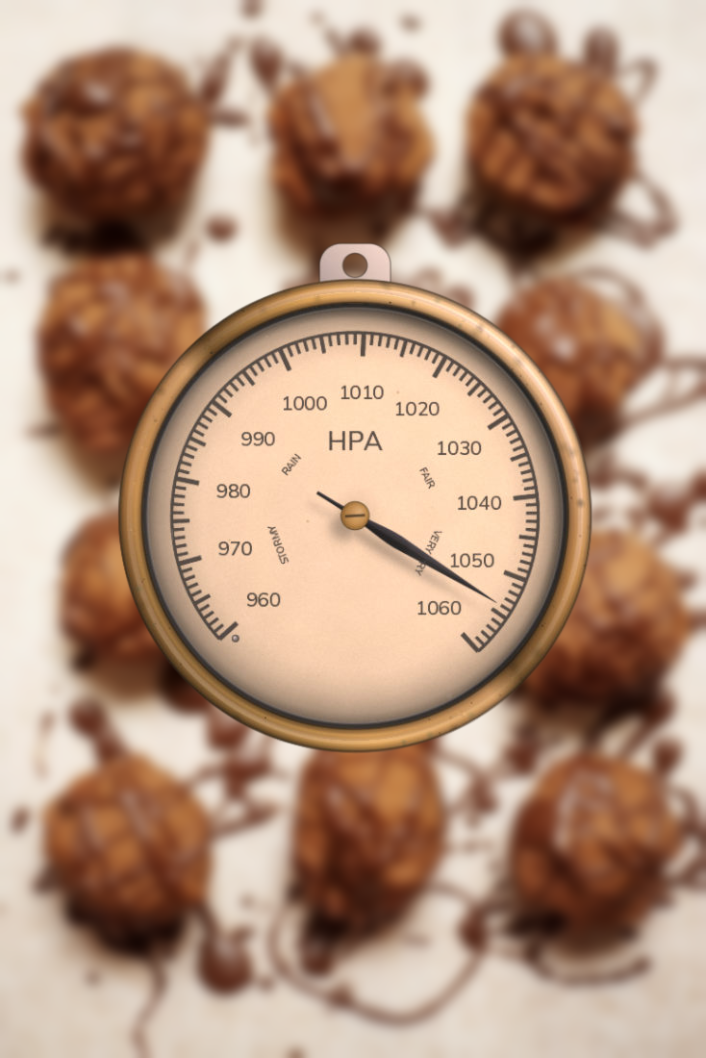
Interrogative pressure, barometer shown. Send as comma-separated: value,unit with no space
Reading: 1054,hPa
